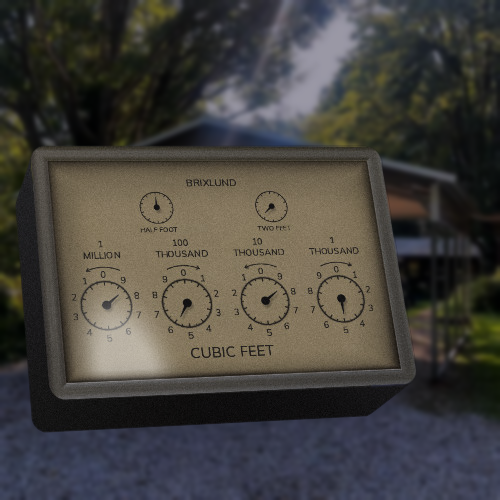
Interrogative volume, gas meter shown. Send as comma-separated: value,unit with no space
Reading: 858500,ft³
